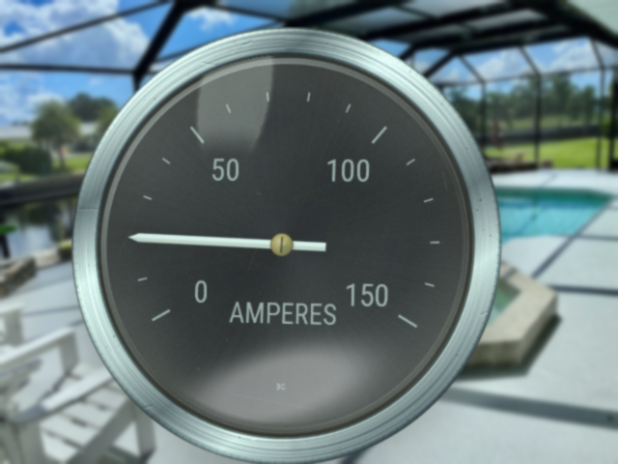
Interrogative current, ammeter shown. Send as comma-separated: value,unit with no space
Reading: 20,A
